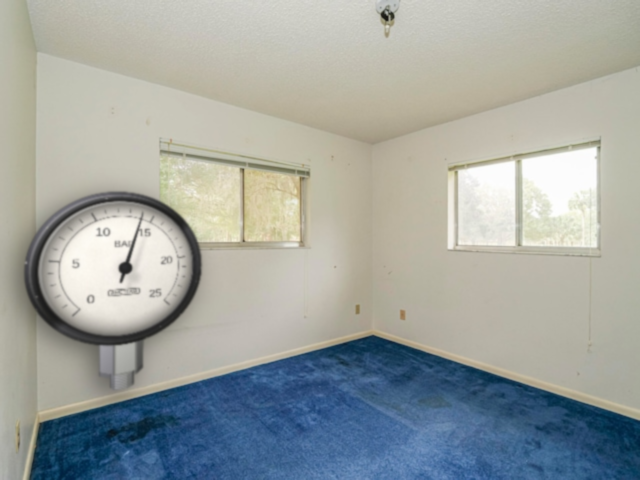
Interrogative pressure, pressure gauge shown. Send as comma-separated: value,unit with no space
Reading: 14,bar
